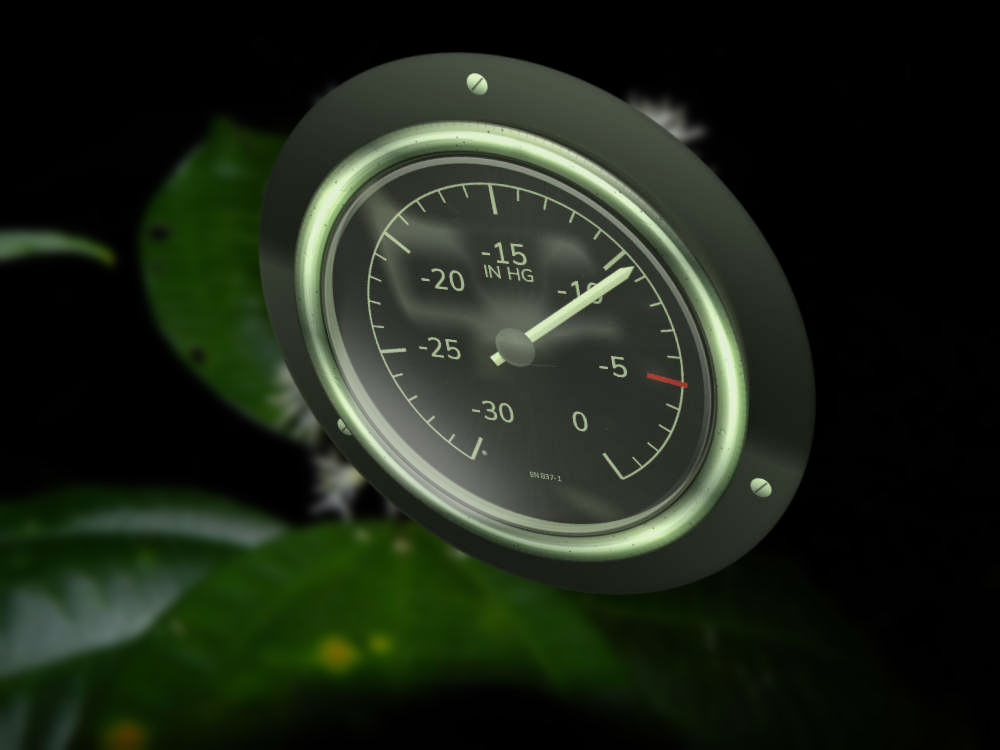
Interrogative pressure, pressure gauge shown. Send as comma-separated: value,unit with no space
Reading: -9.5,inHg
